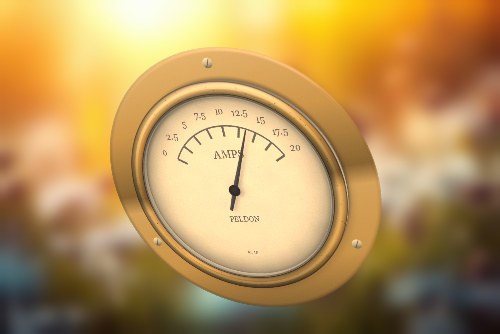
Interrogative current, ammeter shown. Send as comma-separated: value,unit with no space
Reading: 13.75,A
